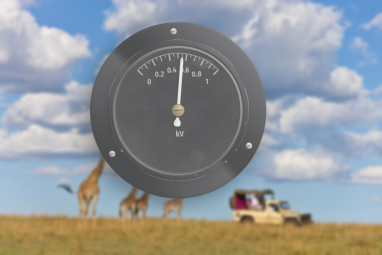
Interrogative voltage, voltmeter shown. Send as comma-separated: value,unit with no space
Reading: 0.55,kV
